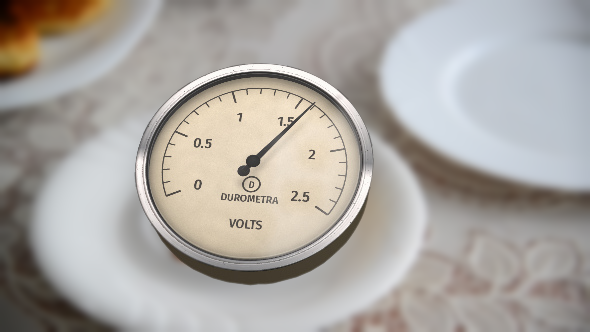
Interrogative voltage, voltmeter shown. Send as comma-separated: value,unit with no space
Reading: 1.6,V
